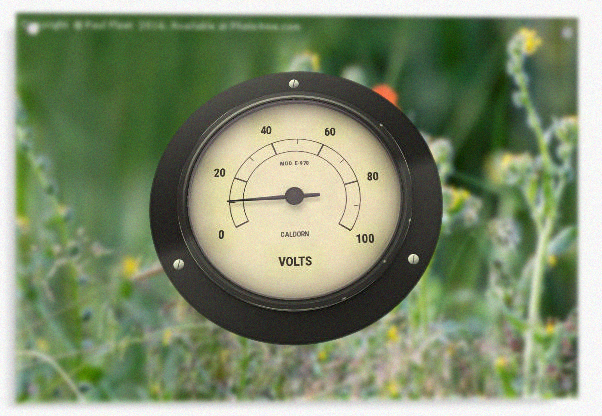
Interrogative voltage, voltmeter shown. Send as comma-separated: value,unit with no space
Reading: 10,V
